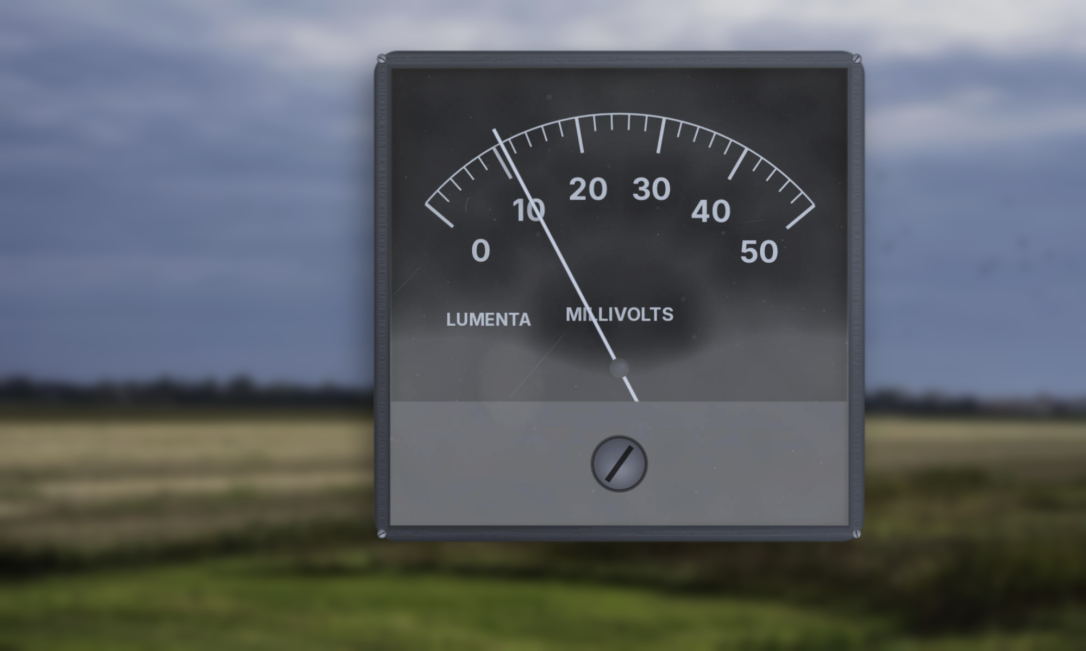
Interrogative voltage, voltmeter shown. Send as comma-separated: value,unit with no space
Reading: 11,mV
